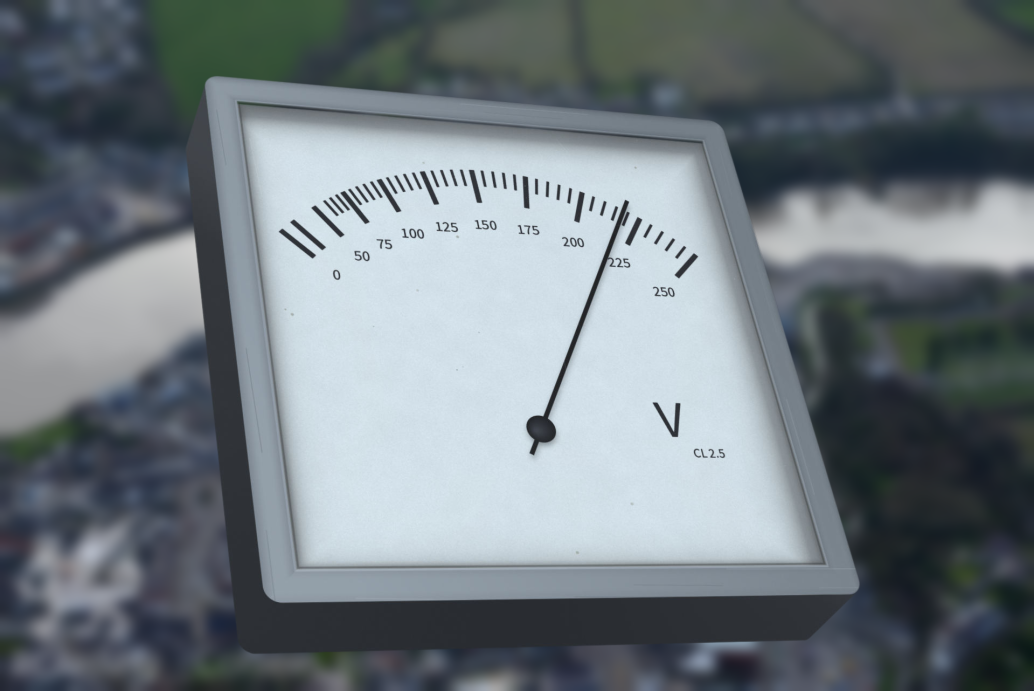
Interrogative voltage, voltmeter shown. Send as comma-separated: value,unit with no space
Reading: 217.5,V
